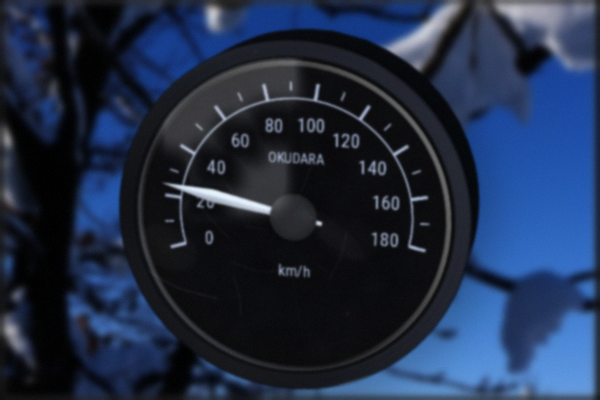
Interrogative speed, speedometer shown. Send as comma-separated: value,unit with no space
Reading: 25,km/h
